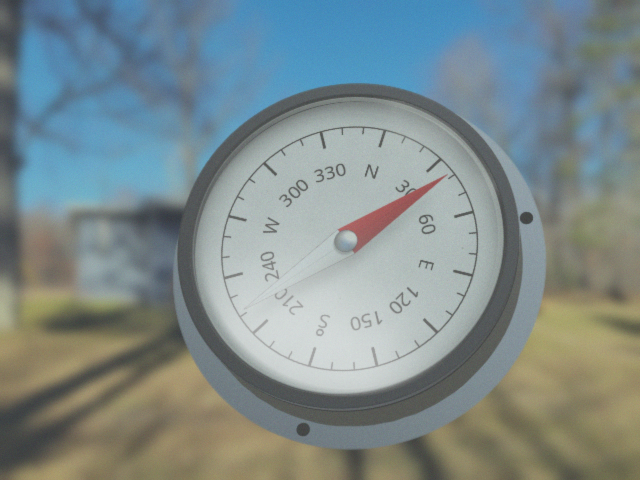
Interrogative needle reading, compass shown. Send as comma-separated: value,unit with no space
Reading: 40,°
